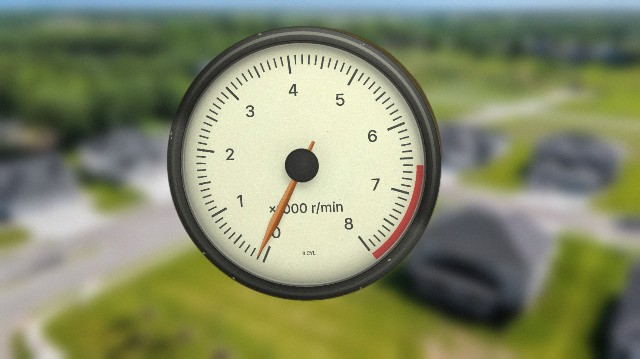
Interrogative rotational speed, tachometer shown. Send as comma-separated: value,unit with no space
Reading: 100,rpm
